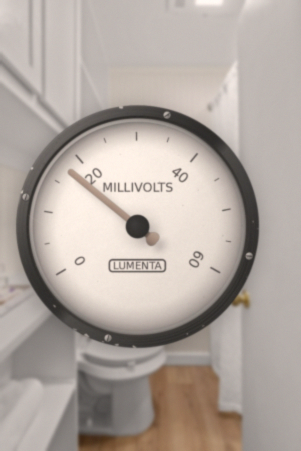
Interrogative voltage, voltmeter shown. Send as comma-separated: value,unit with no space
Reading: 17.5,mV
